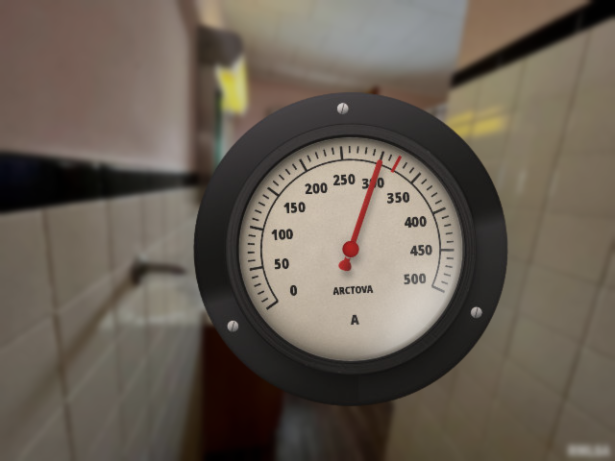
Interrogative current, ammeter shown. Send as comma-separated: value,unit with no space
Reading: 300,A
